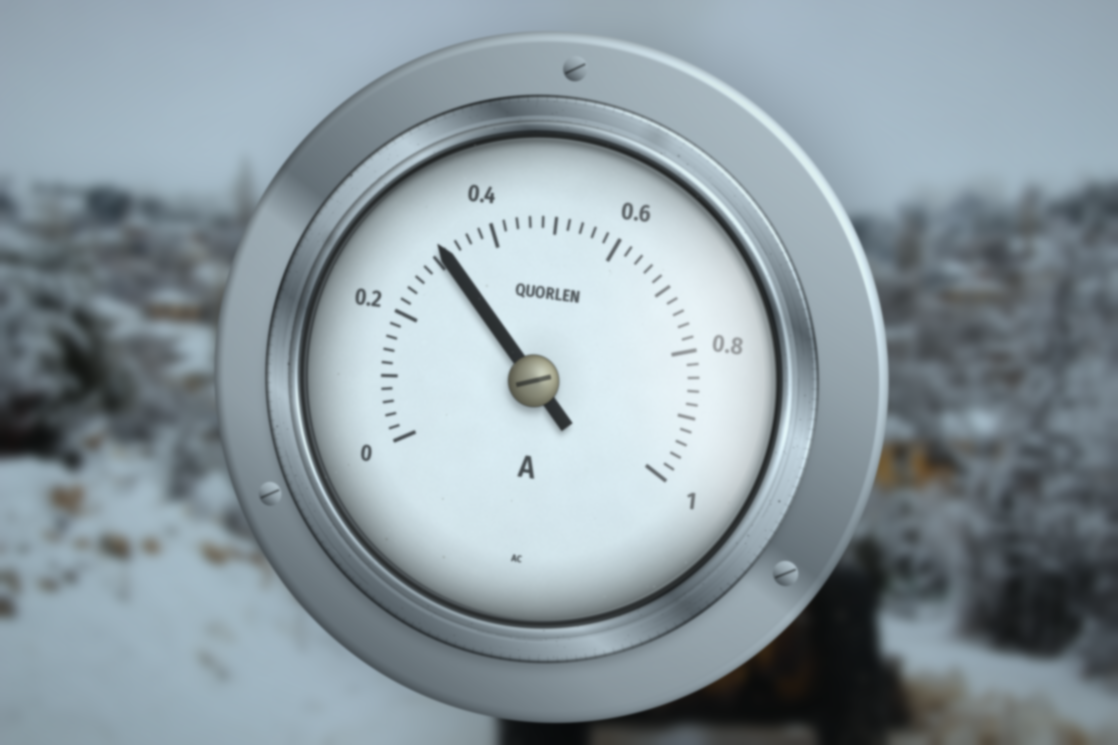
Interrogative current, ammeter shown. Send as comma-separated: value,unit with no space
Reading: 0.32,A
